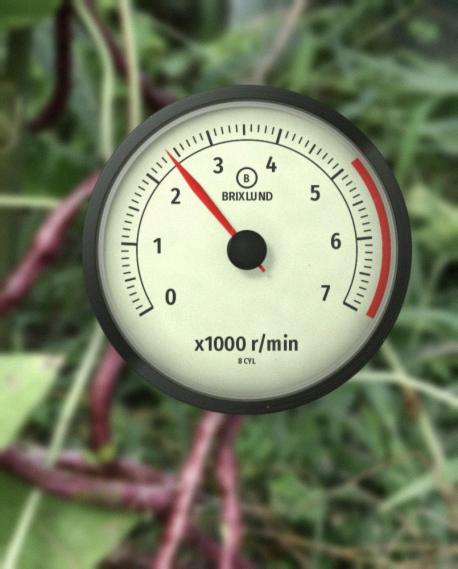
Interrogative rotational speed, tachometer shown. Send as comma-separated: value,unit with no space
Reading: 2400,rpm
